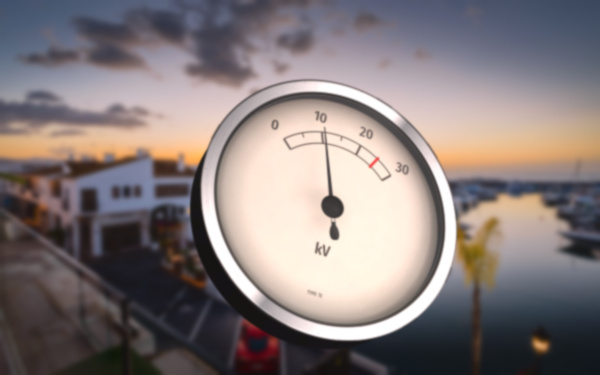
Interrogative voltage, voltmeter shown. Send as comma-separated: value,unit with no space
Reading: 10,kV
